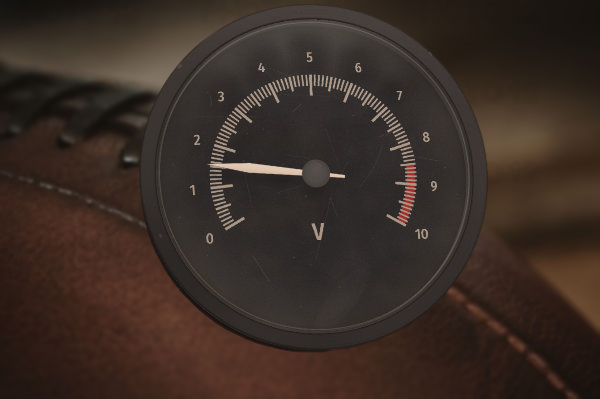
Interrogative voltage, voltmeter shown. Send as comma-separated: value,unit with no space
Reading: 1.5,V
